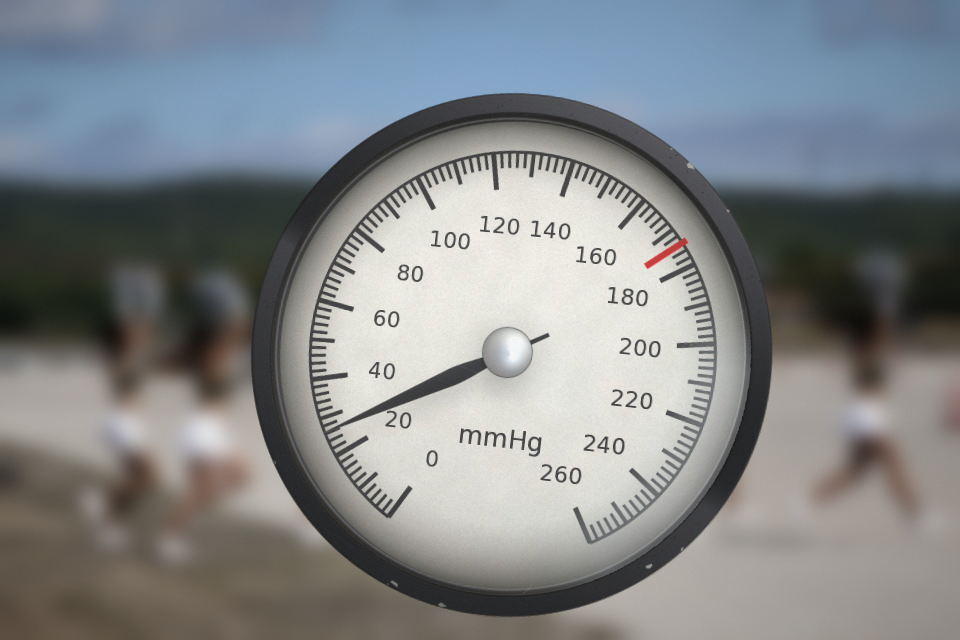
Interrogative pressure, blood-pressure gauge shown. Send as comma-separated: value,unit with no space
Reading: 26,mmHg
